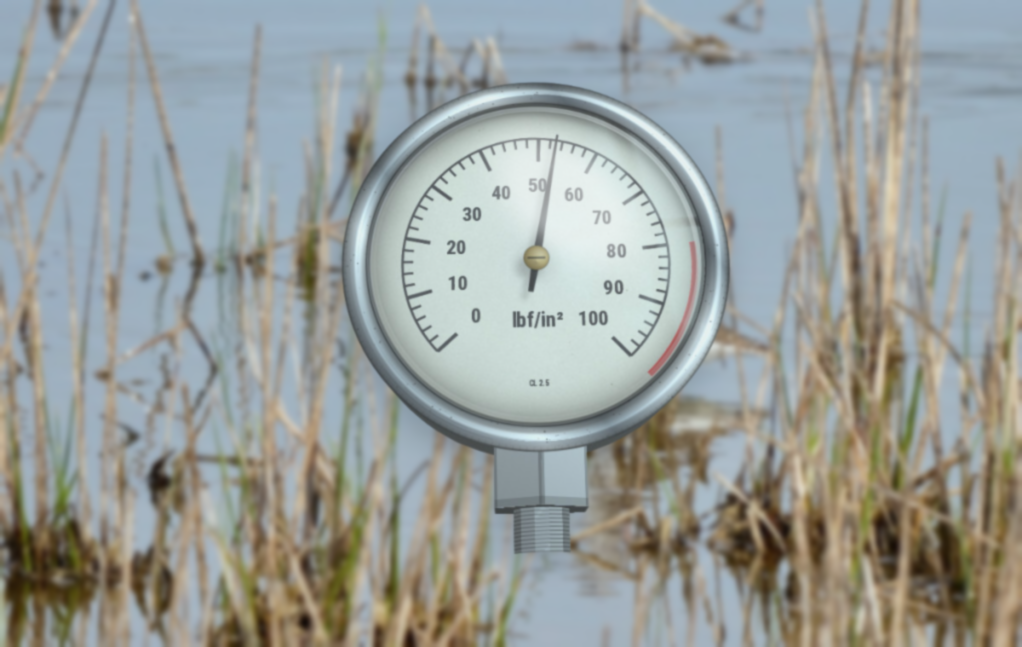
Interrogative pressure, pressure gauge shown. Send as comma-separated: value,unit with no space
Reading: 53,psi
